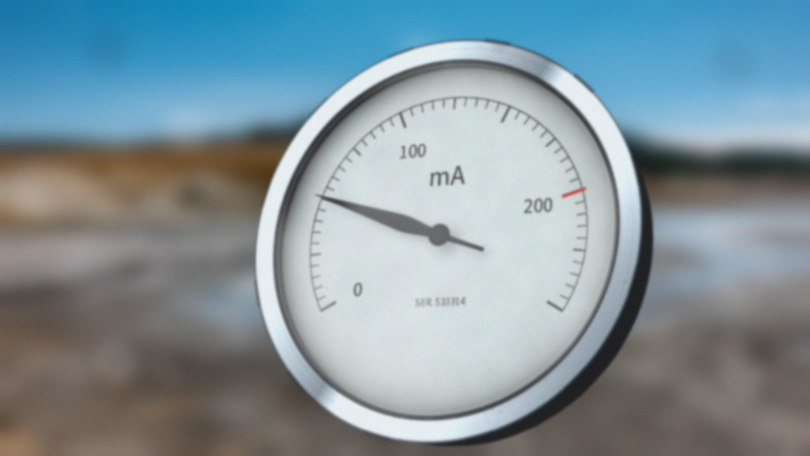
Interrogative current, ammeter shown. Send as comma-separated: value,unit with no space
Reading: 50,mA
